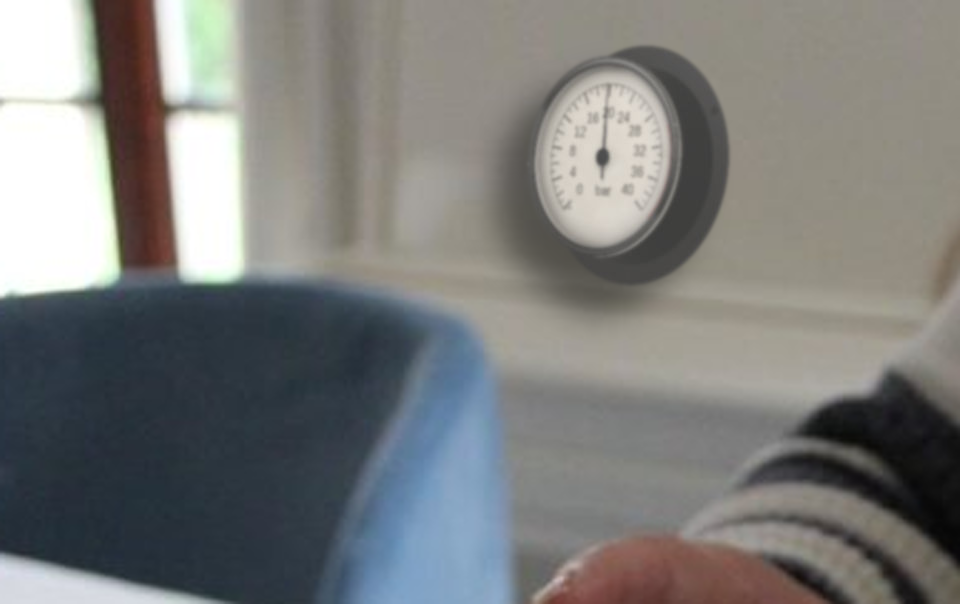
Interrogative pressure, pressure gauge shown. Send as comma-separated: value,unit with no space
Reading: 20,bar
